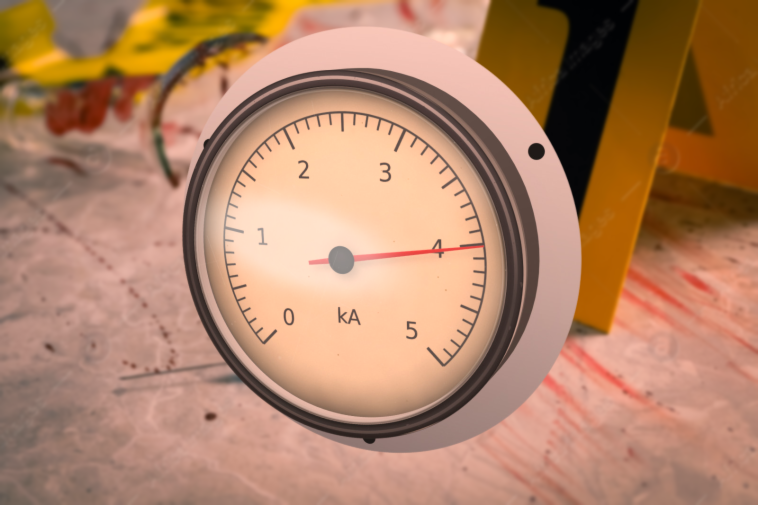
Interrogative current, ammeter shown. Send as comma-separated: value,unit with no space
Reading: 4,kA
